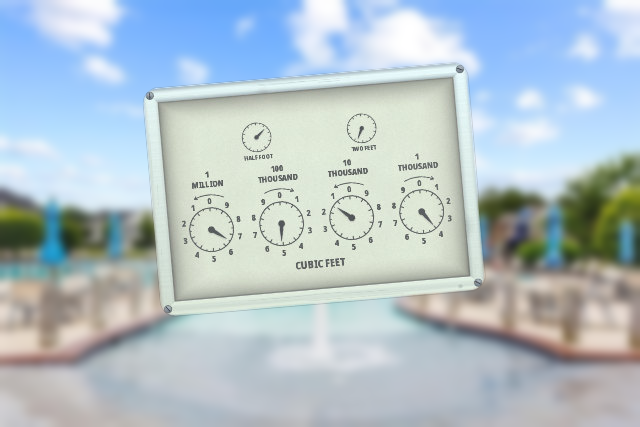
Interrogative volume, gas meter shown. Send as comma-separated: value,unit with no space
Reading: 651400,ft³
